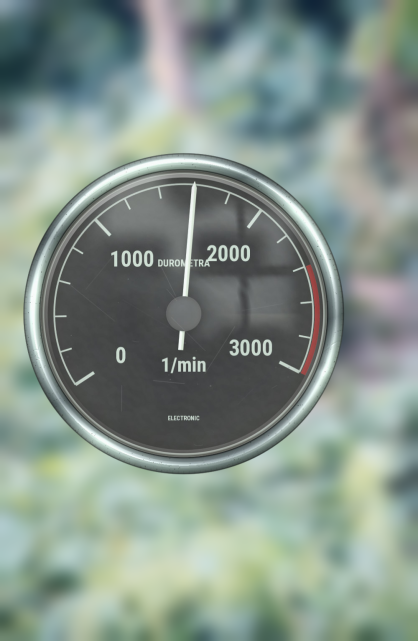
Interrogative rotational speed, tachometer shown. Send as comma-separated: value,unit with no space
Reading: 1600,rpm
